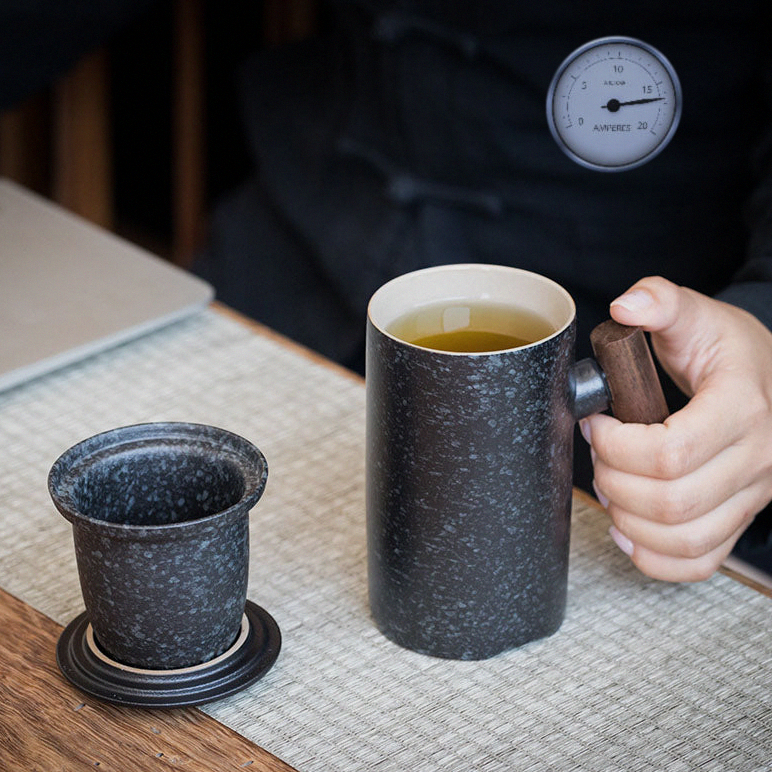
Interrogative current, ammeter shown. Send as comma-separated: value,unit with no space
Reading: 16.5,A
